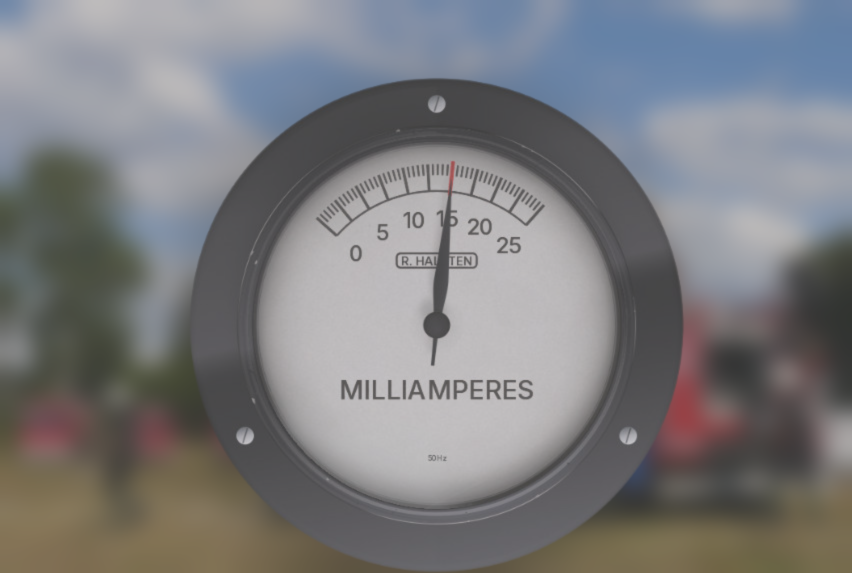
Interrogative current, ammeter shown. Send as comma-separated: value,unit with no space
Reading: 15,mA
